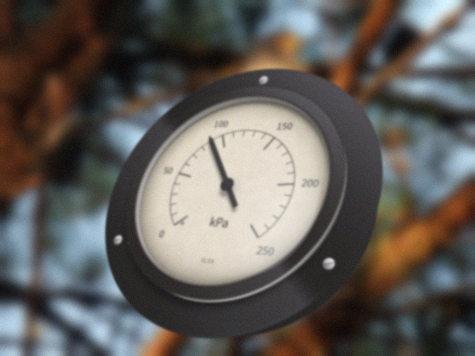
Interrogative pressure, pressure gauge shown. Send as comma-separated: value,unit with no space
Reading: 90,kPa
